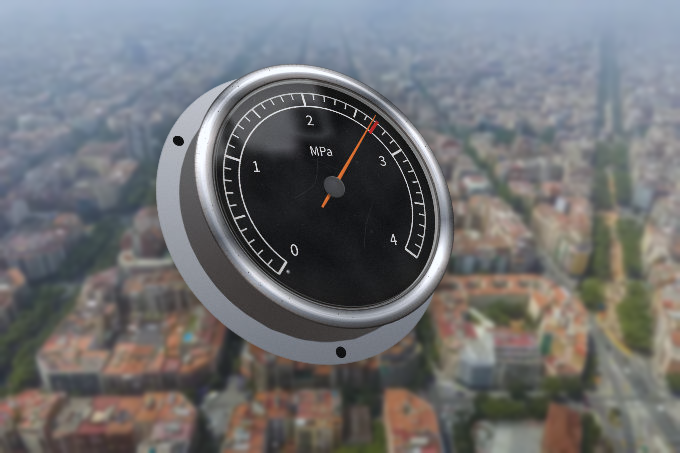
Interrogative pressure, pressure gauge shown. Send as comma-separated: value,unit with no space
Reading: 2.65,MPa
